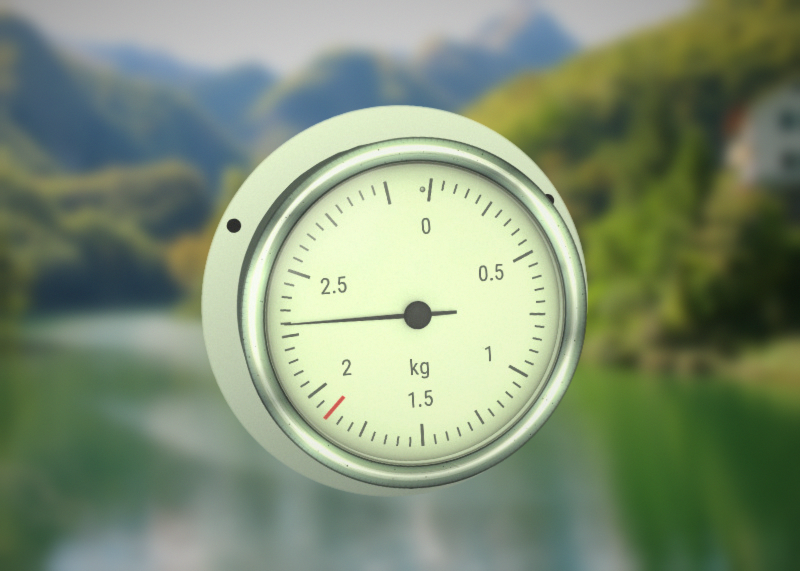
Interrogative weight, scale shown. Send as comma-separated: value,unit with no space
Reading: 2.3,kg
